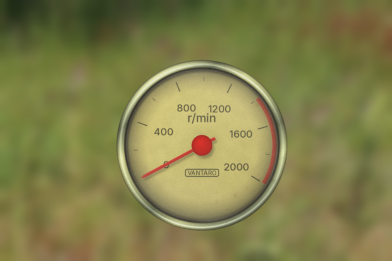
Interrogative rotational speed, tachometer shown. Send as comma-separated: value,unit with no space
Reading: 0,rpm
